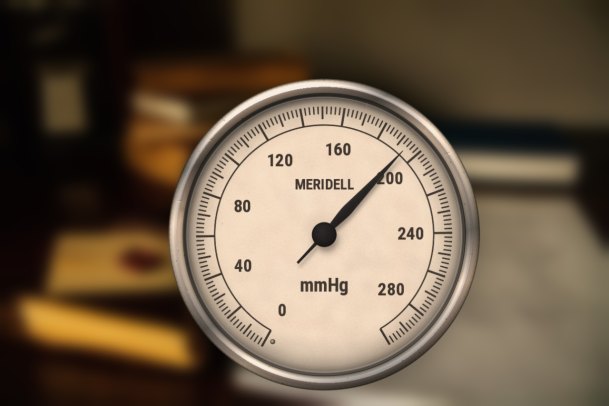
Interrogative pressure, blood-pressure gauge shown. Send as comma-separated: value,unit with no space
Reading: 194,mmHg
